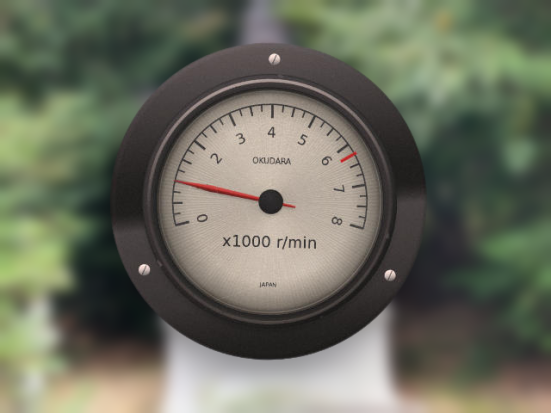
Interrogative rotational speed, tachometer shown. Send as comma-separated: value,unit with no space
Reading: 1000,rpm
